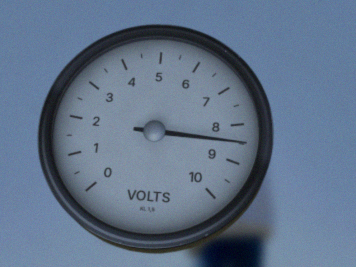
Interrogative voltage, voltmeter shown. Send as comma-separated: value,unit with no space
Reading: 8.5,V
